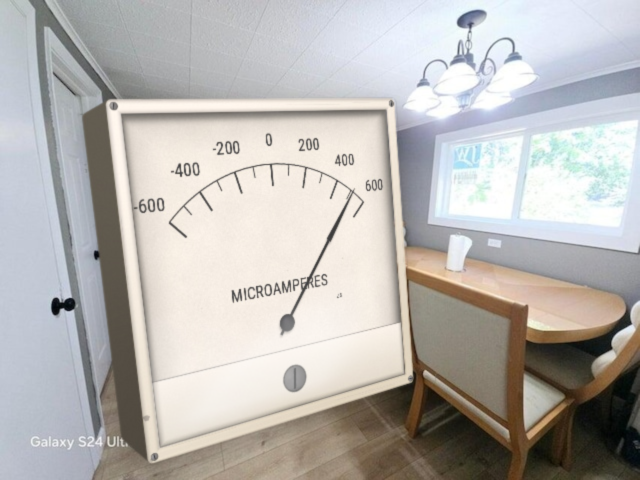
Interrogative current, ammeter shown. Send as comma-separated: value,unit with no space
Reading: 500,µA
